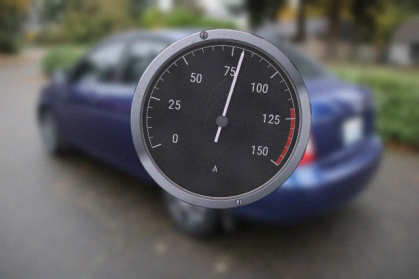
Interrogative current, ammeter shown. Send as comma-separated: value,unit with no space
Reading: 80,A
